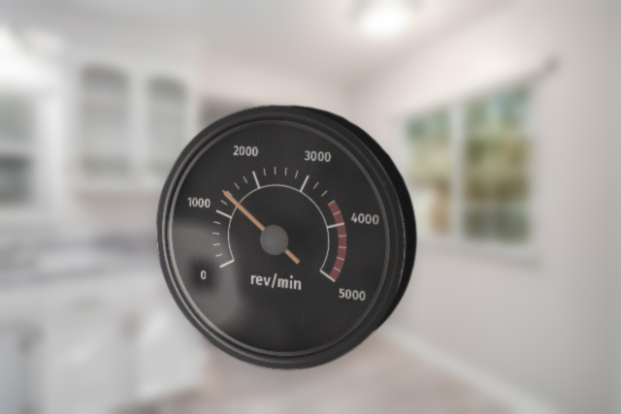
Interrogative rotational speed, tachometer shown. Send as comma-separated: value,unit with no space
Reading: 1400,rpm
